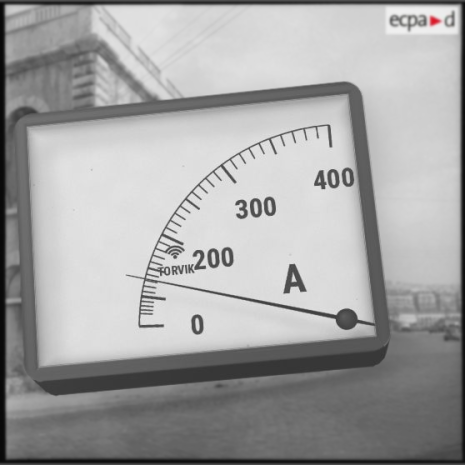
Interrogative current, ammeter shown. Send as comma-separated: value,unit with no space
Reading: 130,A
